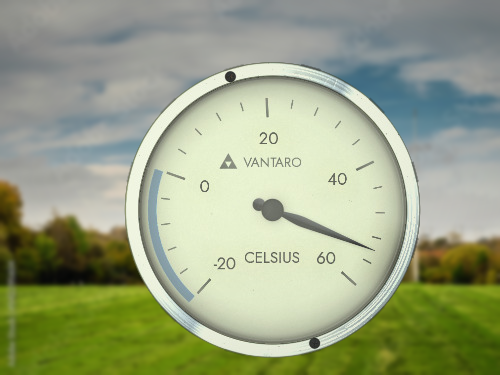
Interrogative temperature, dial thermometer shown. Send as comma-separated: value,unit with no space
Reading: 54,°C
